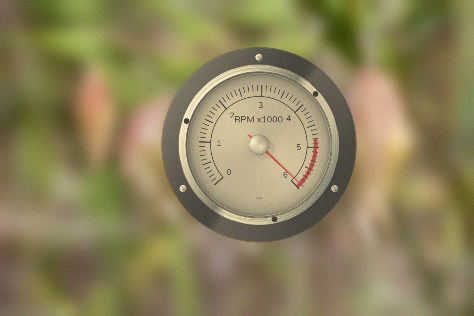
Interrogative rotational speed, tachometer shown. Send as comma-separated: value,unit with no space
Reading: 5900,rpm
